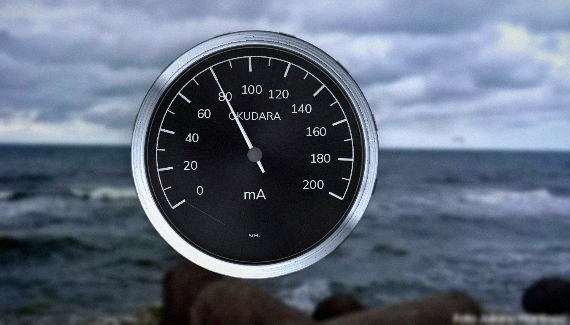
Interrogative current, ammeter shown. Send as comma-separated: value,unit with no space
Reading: 80,mA
